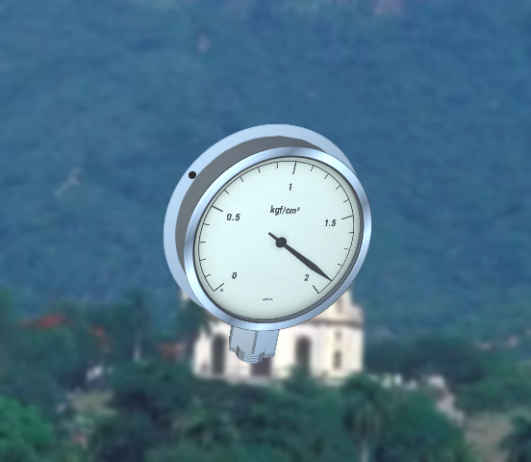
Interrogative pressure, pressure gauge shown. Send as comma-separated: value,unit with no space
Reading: 1.9,kg/cm²
